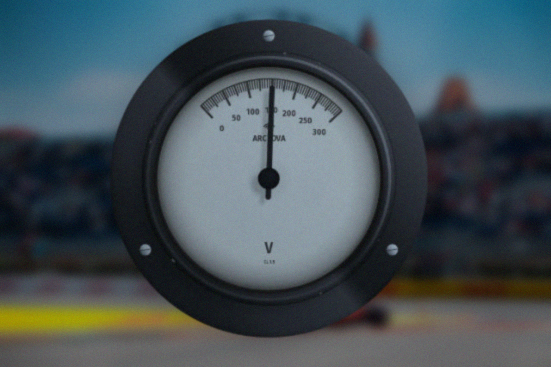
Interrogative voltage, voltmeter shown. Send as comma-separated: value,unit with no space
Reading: 150,V
